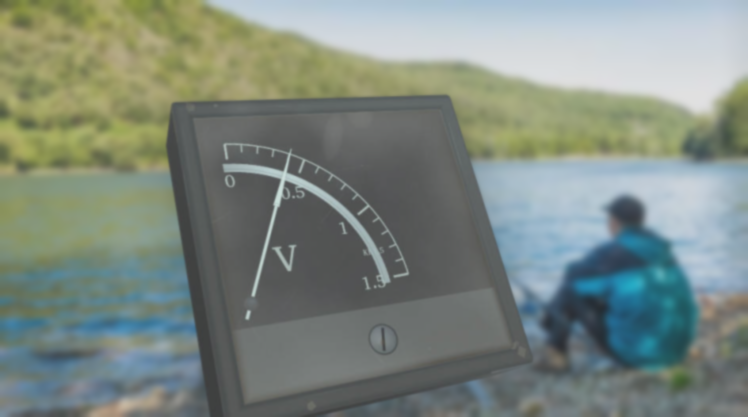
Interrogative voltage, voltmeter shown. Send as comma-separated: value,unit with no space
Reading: 0.4,V
